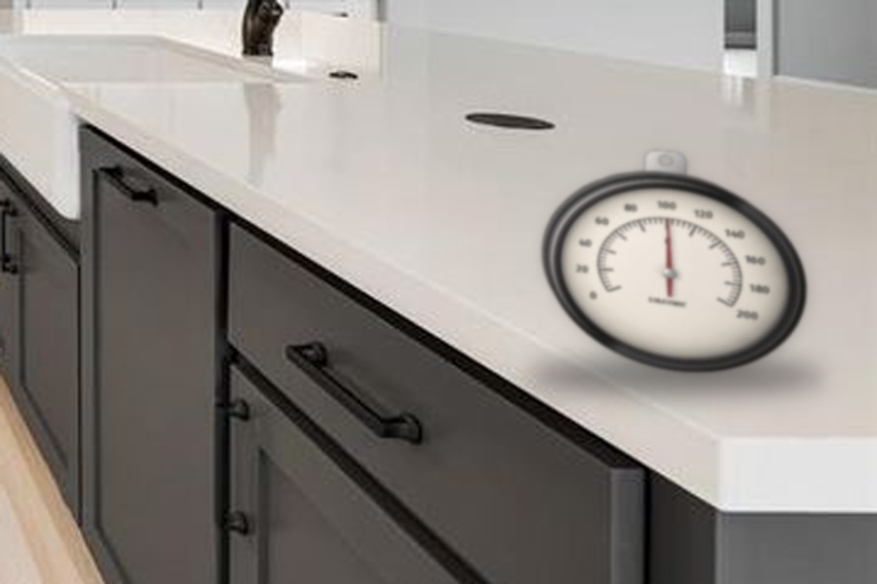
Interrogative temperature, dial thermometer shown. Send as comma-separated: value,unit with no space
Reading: 100,°C
